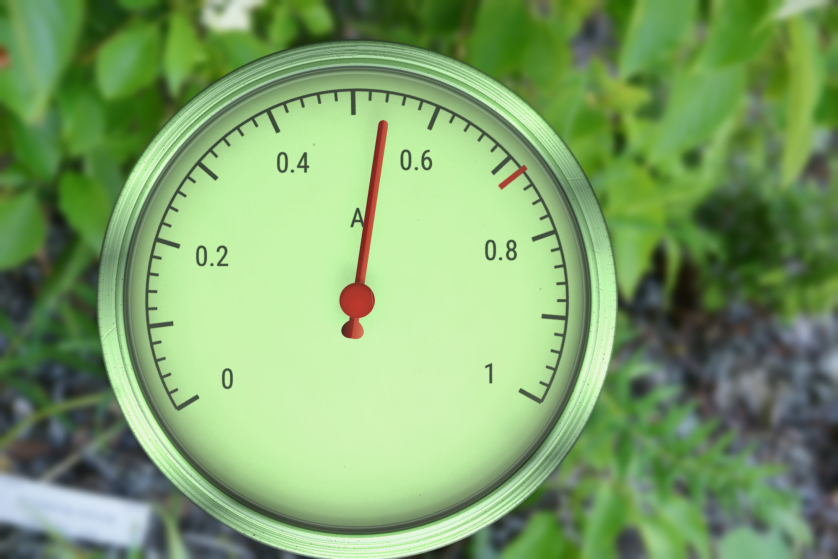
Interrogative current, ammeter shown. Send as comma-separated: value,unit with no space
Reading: 0.54,A
